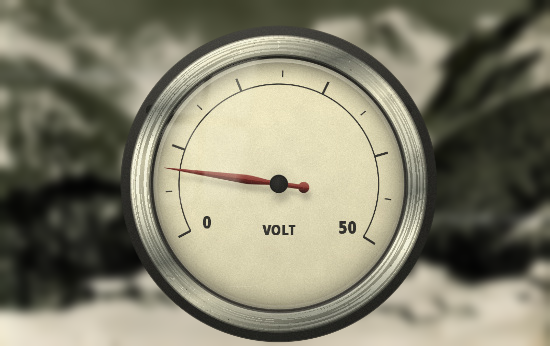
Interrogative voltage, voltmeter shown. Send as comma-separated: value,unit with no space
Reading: 7.5,V
